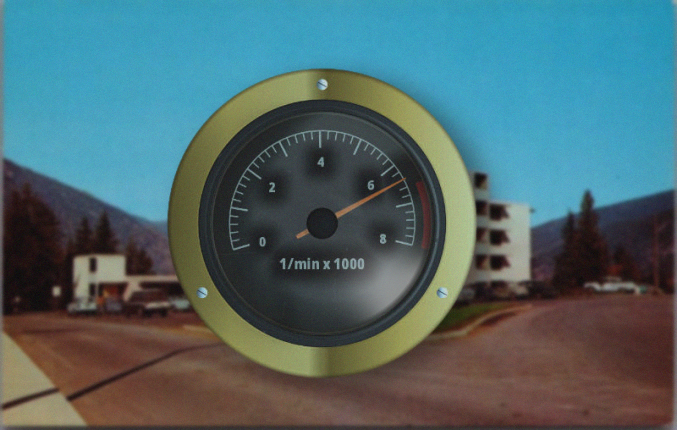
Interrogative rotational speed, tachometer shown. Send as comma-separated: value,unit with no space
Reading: 6400,rpm
